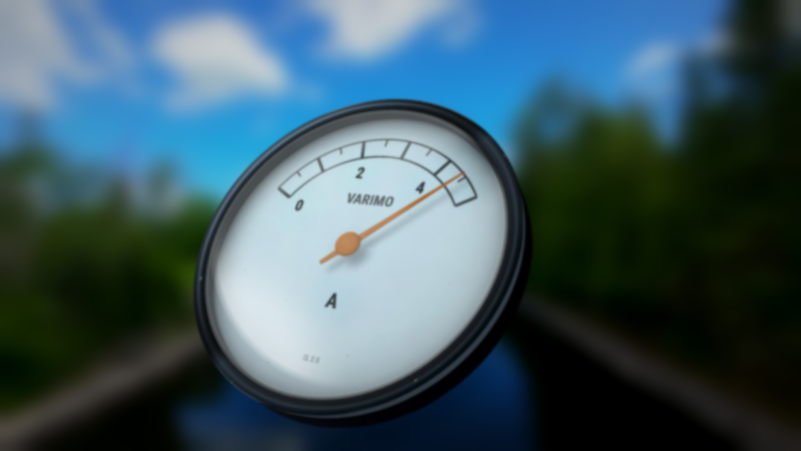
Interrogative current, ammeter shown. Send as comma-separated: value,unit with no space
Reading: 4.5,A
